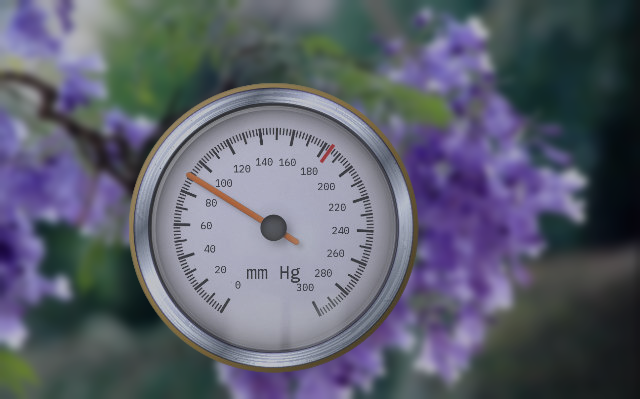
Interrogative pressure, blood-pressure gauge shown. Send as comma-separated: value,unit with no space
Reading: 90,mmHg
